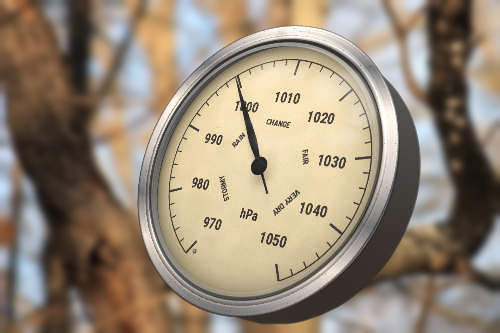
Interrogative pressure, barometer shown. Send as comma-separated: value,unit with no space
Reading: 1000,hPa
